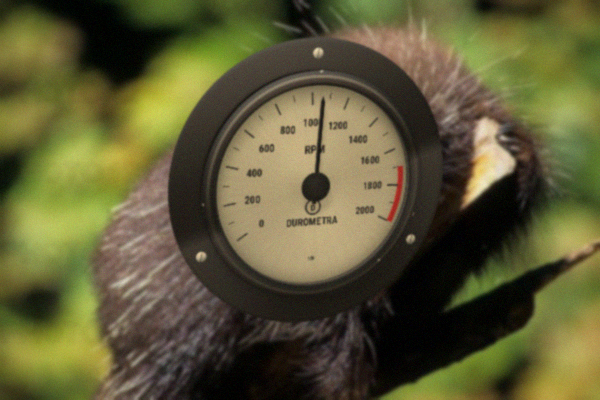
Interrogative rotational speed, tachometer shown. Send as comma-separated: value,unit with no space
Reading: 1050,rpm
